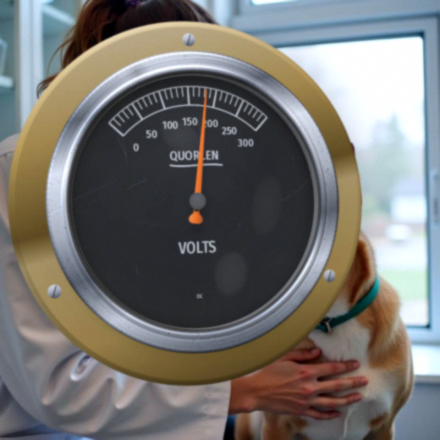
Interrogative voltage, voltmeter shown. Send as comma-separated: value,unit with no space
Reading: 180,V
